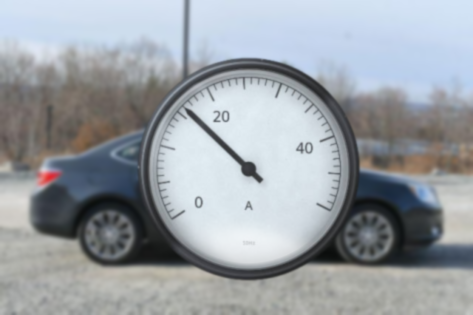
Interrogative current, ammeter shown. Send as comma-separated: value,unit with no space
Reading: 16,A
